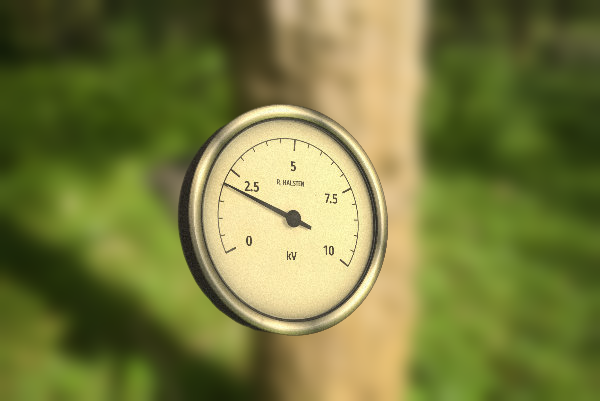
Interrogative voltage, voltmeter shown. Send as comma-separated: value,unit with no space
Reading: 2,kV
